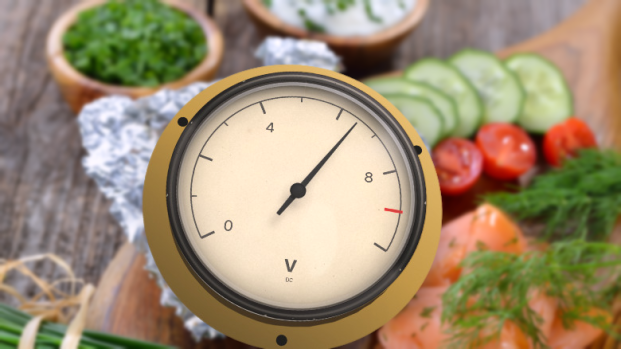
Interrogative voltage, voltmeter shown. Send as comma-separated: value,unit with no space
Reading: 6.5,V
